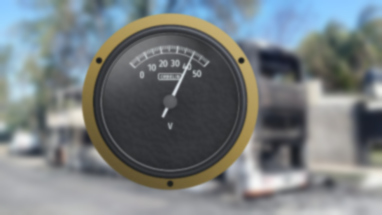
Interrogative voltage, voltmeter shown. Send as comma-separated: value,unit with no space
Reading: 40,V
